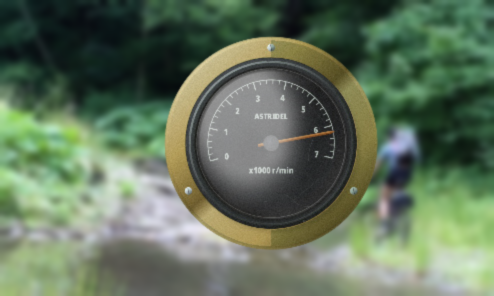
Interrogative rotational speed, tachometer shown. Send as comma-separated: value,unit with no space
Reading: 6200,rpm
